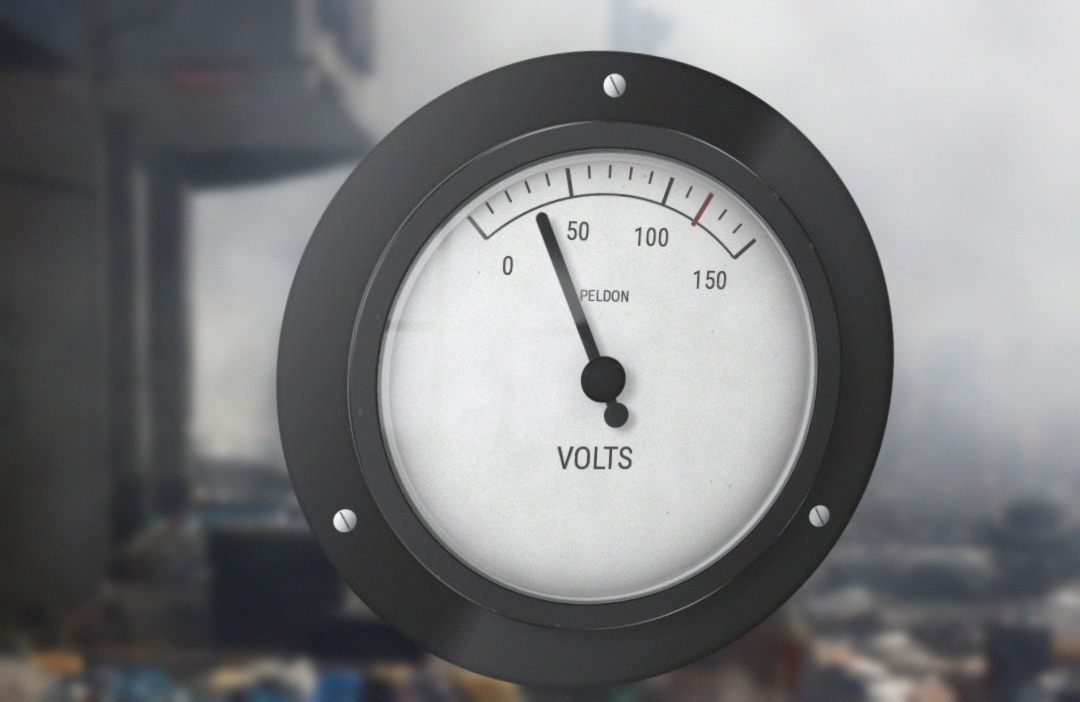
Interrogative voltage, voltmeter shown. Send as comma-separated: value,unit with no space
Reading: 30,V
